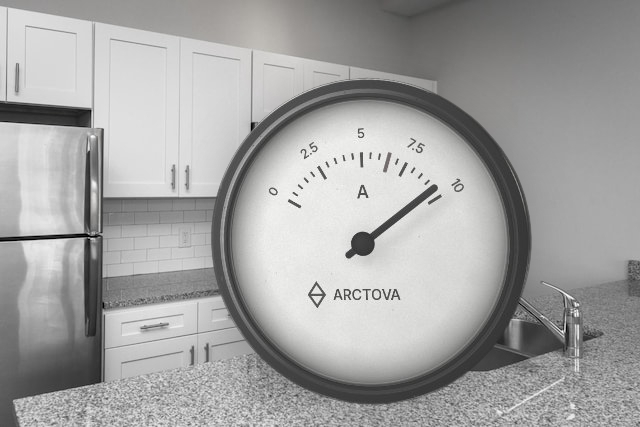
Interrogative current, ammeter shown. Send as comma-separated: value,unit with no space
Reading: 9.5,A
